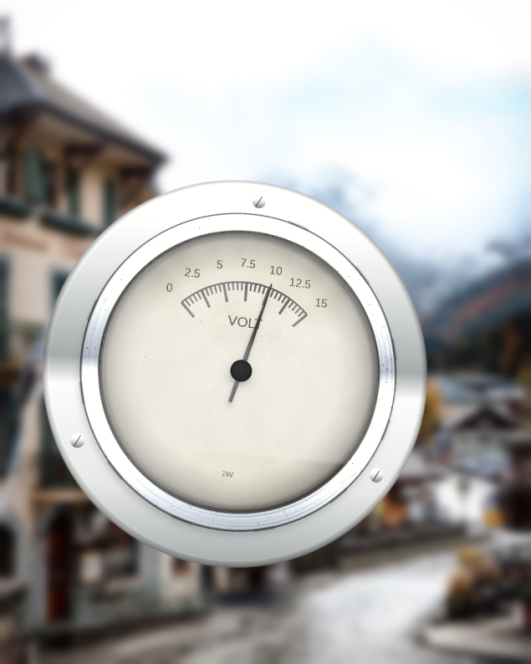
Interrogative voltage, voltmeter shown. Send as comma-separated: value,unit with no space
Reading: 10,V
